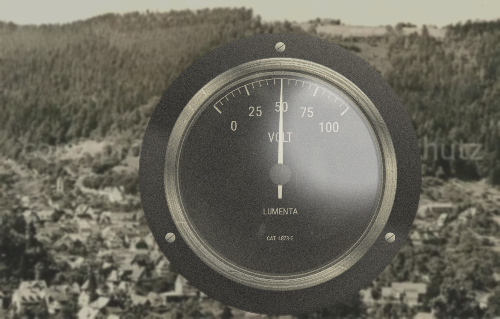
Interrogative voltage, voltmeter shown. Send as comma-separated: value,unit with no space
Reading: 50,V
